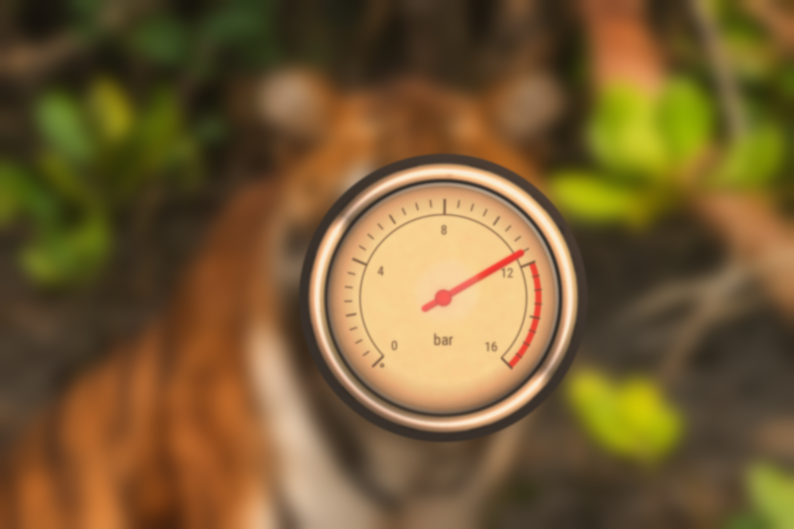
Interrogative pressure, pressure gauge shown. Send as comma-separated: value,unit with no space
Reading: 11.5,bar
